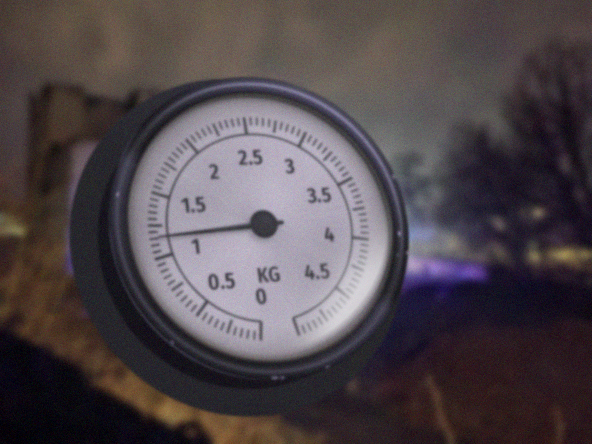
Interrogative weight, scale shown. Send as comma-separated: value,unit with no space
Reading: 1.15,kg
